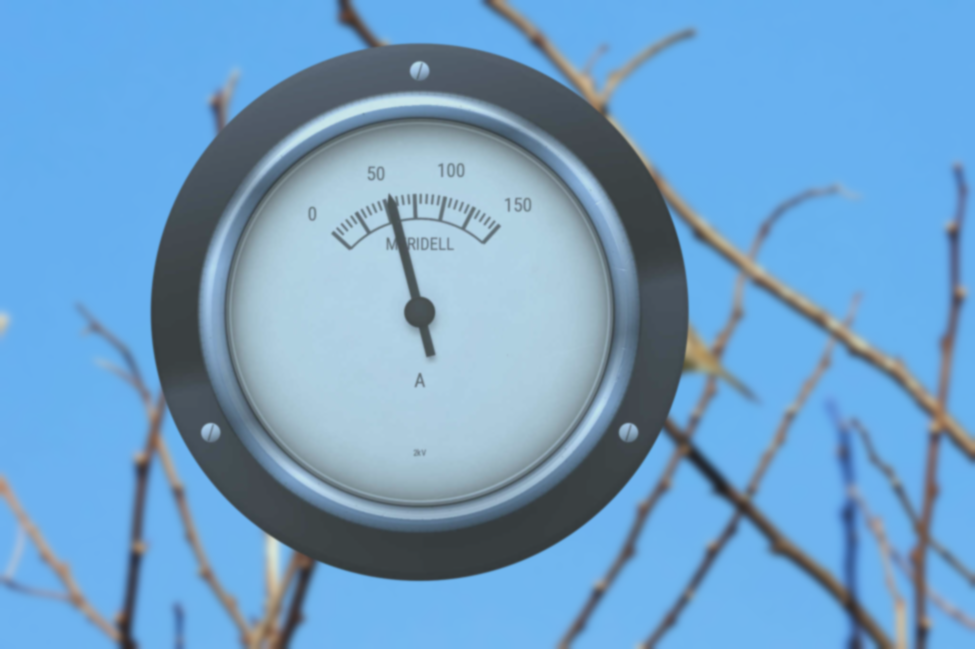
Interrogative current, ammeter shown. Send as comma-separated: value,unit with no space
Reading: 55,A
